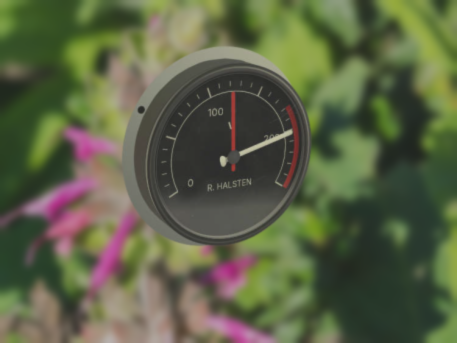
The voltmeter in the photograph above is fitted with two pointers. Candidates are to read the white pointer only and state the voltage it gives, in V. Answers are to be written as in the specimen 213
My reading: 200
